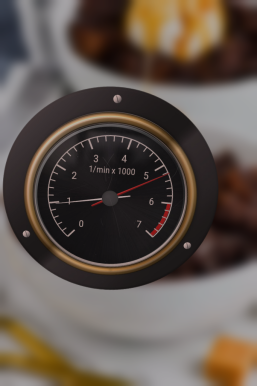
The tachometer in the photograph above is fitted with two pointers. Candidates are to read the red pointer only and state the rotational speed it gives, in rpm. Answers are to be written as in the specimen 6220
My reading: 5200
